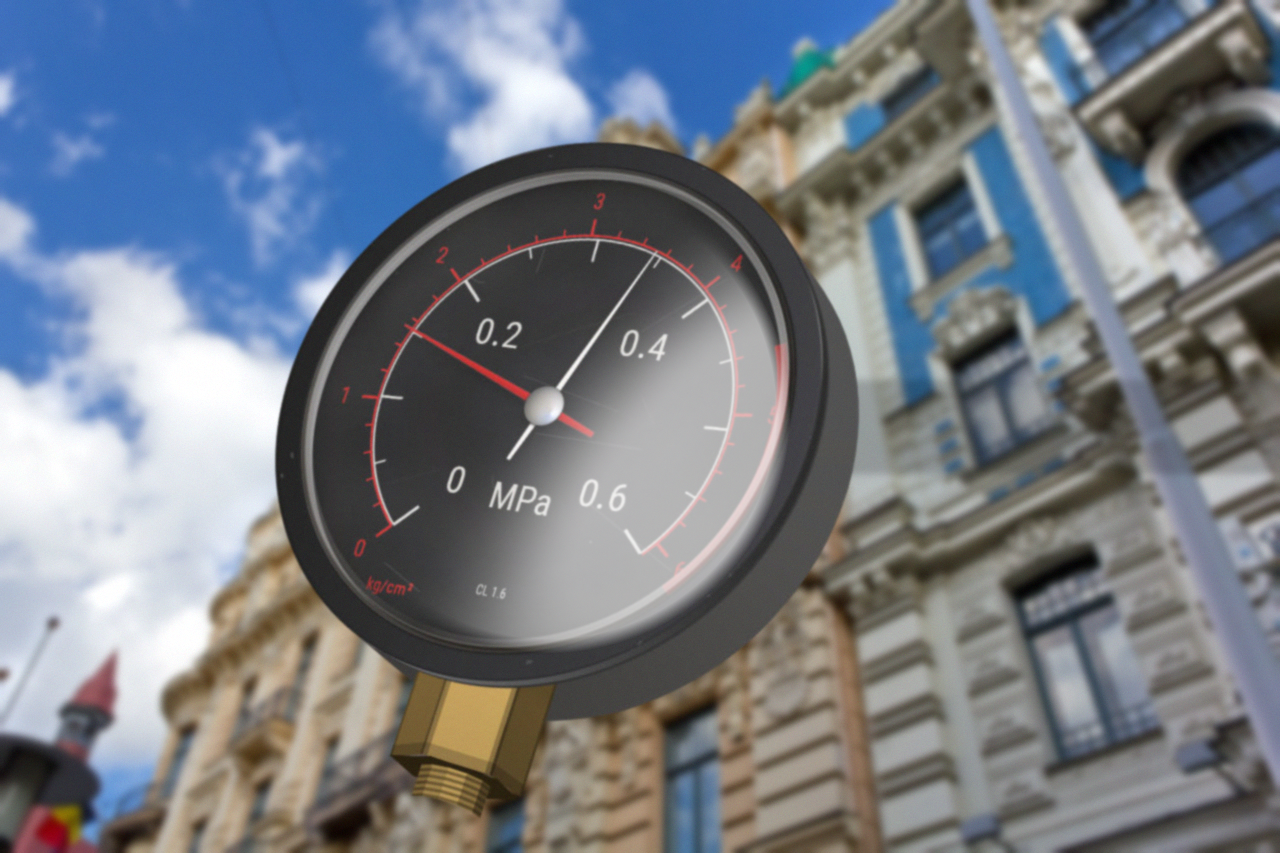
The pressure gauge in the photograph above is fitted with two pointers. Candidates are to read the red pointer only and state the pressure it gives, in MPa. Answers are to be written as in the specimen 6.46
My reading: 0.15
